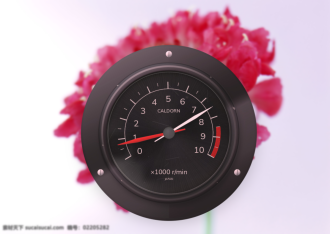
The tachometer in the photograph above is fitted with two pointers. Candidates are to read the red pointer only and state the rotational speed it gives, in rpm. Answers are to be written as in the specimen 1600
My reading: 750
